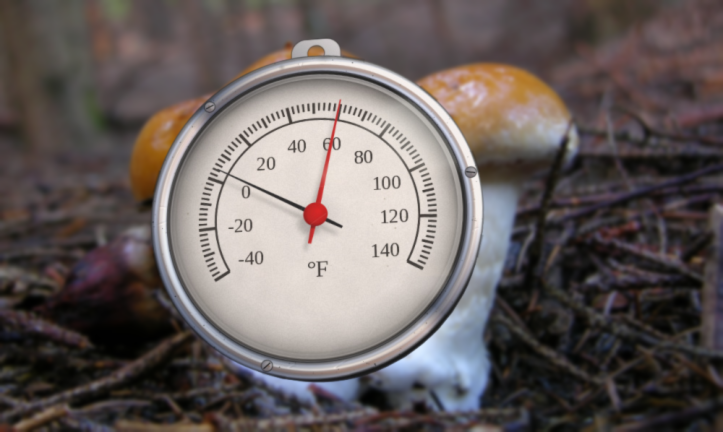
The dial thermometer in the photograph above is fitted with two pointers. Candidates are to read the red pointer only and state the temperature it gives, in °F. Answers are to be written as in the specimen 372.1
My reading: 60
